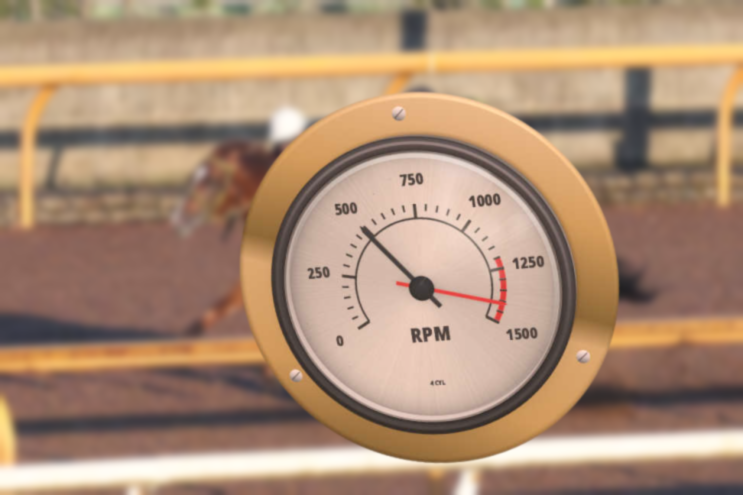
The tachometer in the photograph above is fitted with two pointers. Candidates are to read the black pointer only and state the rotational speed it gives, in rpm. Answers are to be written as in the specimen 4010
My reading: 500
